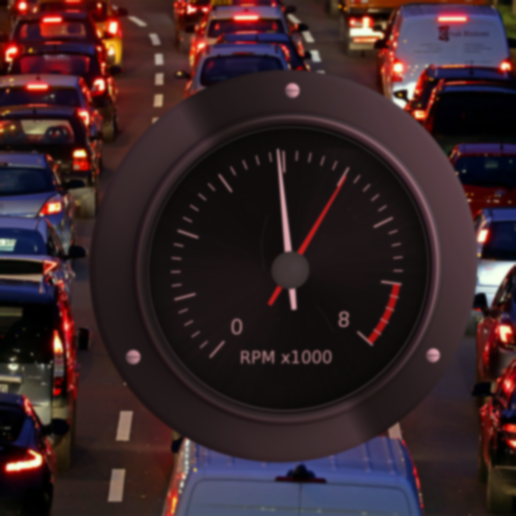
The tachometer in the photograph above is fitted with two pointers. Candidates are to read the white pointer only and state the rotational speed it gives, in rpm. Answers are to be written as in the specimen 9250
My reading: 3900
